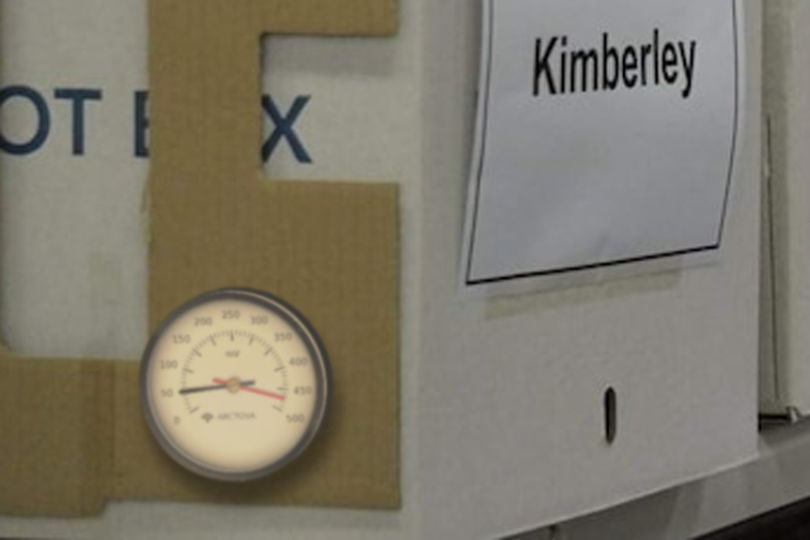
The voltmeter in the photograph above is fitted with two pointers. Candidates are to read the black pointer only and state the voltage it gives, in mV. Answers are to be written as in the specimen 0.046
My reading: 50
